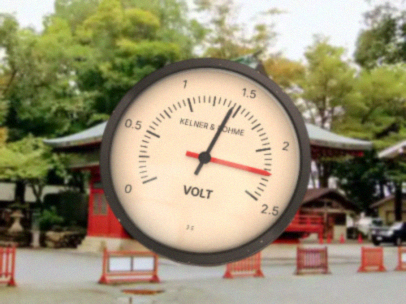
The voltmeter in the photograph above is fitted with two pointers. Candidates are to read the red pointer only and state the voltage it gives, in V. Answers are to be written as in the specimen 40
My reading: 2.25
